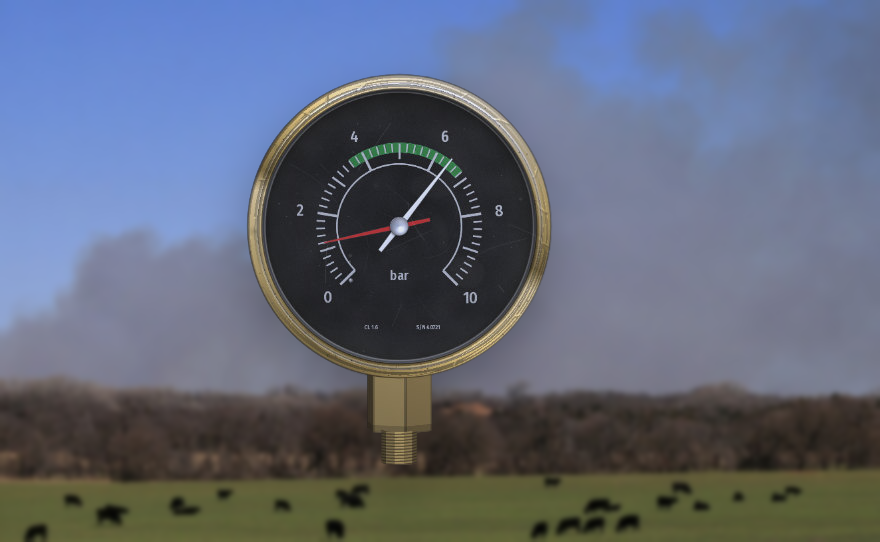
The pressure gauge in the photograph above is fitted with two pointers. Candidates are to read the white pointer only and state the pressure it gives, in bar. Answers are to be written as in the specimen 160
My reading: 6.4
